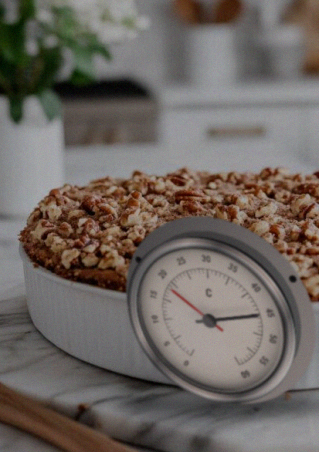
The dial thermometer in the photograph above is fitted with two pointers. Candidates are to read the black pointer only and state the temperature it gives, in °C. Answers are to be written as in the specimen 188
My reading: 45
